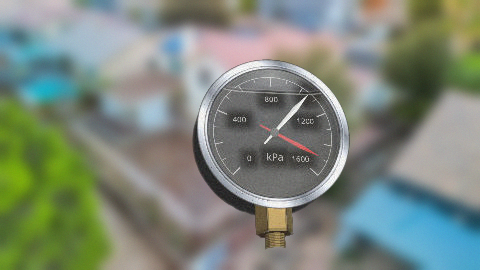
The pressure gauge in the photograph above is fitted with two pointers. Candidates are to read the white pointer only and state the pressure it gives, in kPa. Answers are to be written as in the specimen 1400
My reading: 1050
